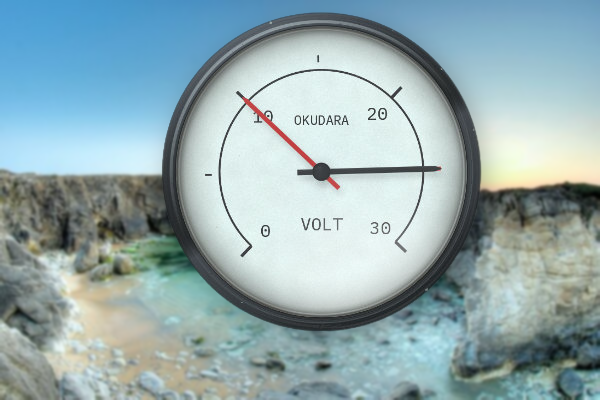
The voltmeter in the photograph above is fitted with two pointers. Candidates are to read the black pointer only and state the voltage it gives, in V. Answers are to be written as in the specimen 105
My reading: 25
